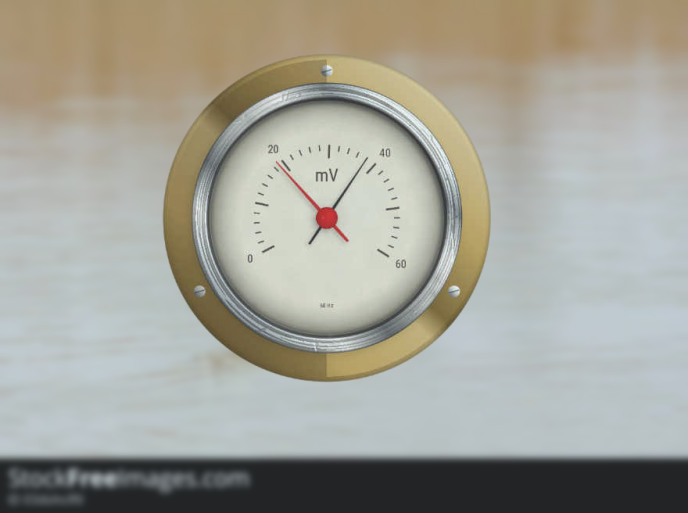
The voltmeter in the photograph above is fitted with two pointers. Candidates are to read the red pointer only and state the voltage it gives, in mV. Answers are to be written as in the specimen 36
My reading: 19
